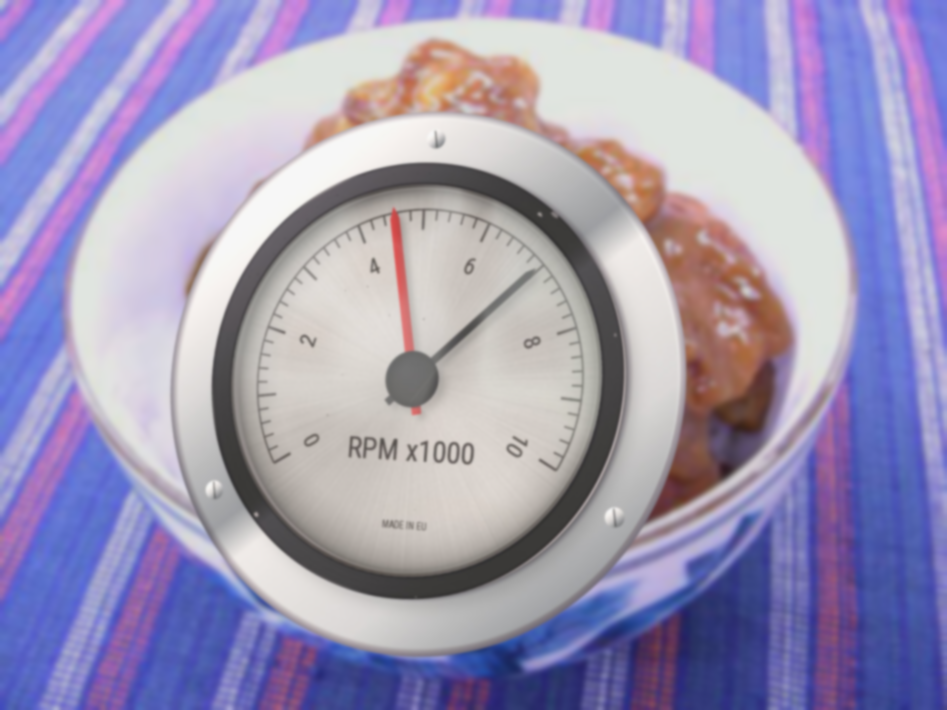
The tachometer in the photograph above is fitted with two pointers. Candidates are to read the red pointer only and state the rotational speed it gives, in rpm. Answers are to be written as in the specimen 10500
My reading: 4600
